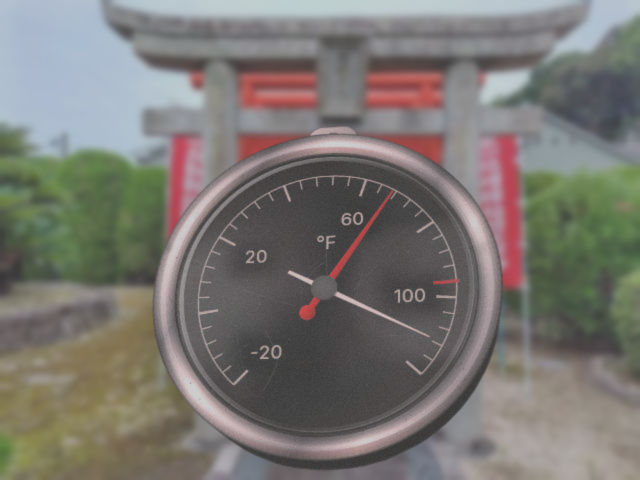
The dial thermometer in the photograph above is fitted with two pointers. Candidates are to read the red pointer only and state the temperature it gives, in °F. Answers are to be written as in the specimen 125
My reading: 68
